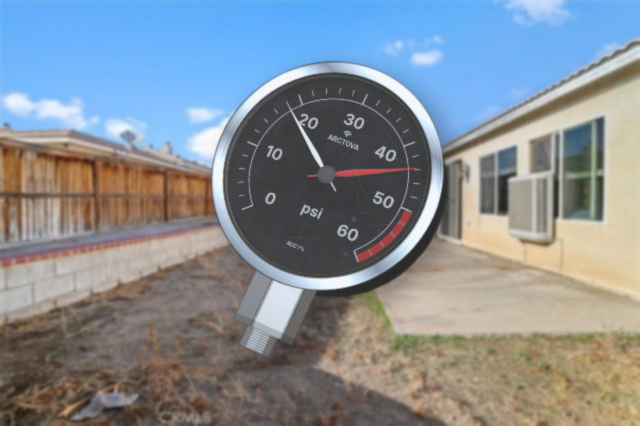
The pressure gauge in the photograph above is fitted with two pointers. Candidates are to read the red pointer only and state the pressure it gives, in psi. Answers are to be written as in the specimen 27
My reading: 44
